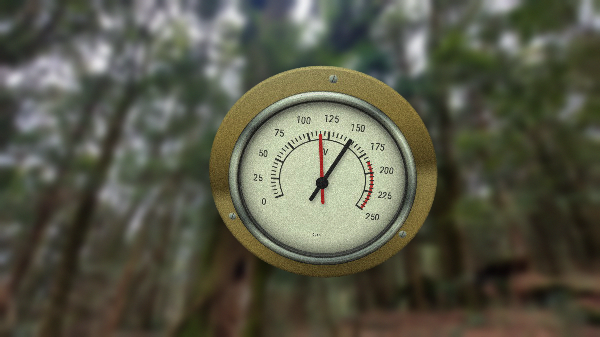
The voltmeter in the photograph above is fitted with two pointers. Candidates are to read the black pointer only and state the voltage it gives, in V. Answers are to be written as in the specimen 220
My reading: 150
